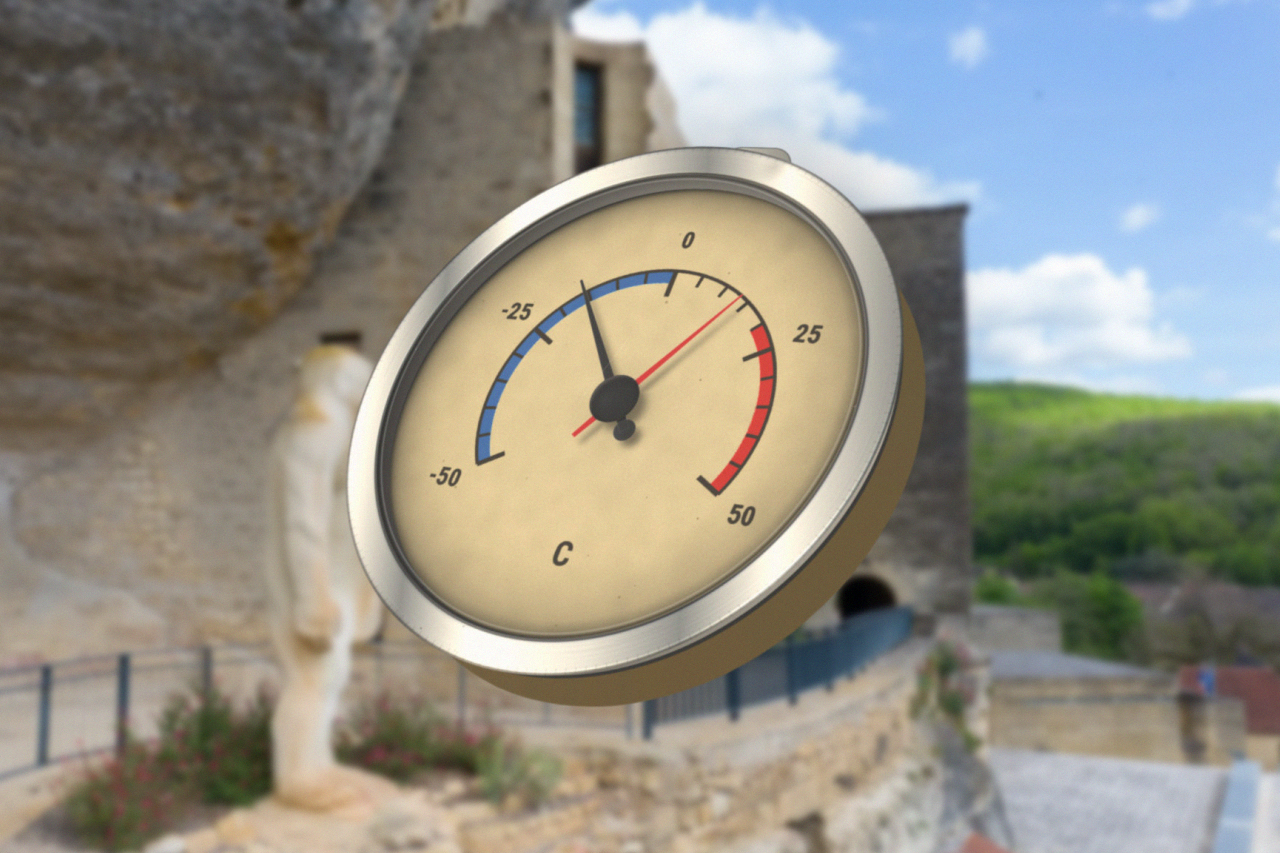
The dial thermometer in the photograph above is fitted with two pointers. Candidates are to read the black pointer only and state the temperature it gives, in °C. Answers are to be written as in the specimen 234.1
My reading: -15
